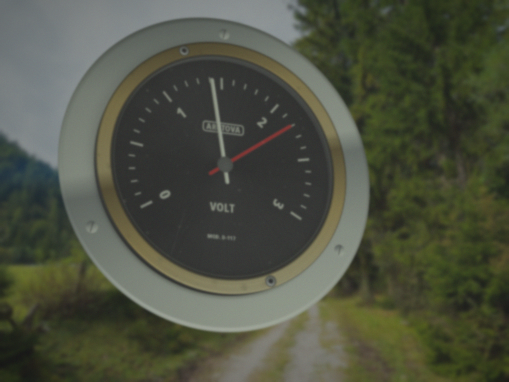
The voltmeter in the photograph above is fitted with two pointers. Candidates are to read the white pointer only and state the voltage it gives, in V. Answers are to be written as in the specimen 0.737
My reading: 1.4
